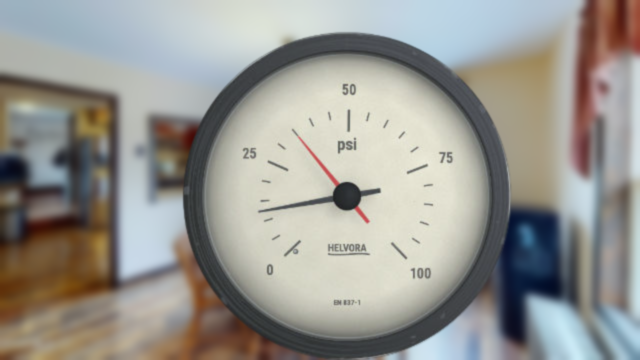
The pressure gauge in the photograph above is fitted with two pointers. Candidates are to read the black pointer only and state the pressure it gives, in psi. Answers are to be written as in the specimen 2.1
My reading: 12.5
